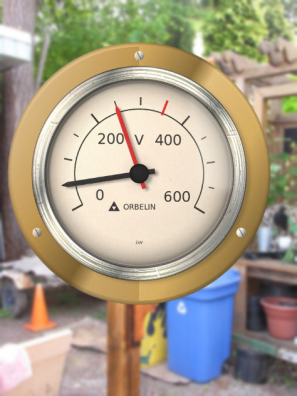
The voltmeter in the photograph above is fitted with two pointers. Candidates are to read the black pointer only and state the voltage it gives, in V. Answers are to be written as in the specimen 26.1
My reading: 50
